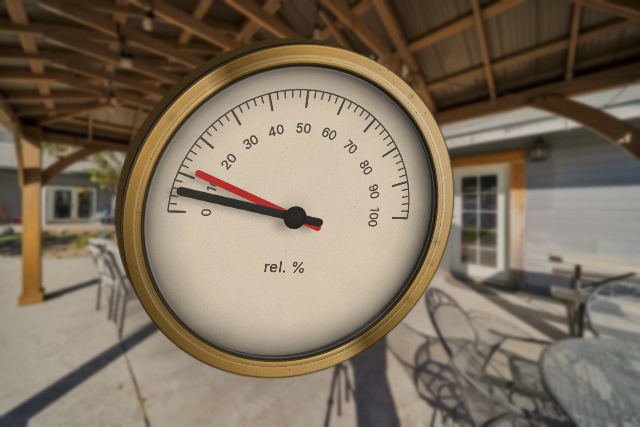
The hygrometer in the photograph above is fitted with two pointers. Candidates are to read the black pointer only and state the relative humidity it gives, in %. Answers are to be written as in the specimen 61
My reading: 6
